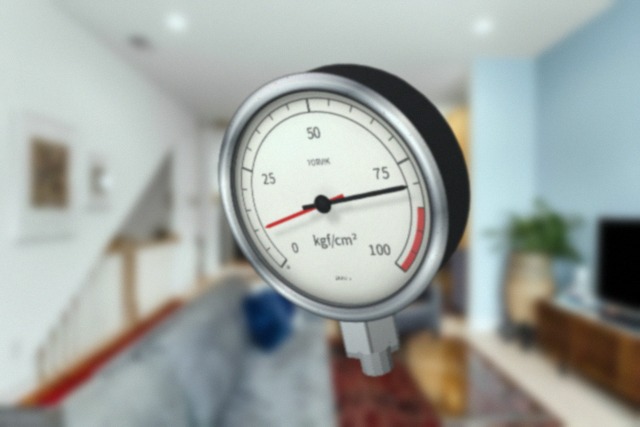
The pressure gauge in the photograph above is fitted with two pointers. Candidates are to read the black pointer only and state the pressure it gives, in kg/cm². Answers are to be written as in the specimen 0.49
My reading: 80
